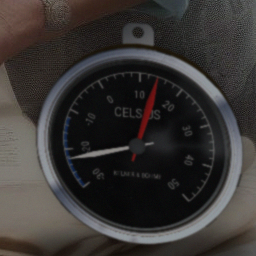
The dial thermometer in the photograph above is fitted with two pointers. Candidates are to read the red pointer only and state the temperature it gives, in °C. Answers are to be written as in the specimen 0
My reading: 14
